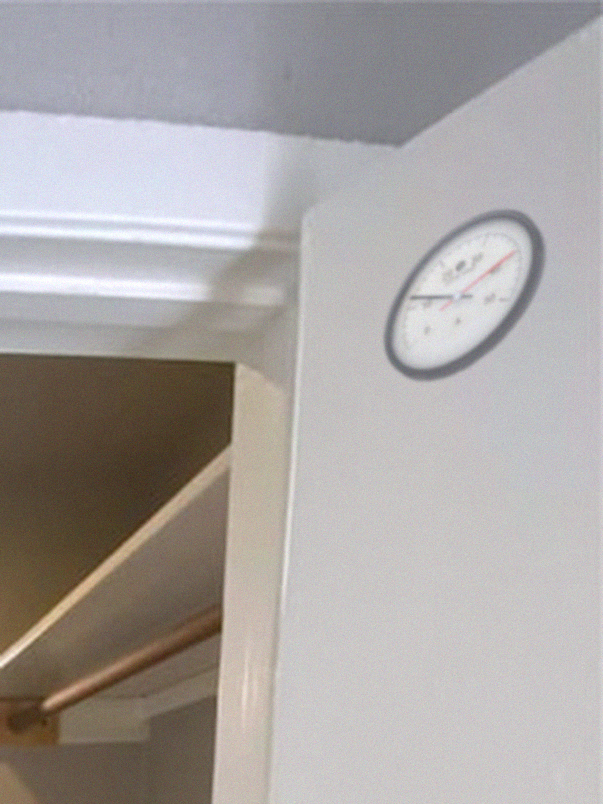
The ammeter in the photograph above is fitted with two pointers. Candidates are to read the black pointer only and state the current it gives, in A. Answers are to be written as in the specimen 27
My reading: 12
